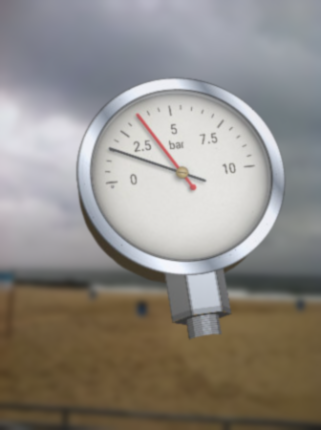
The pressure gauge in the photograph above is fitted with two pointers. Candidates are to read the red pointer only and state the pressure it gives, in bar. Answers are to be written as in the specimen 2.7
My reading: 3.5
